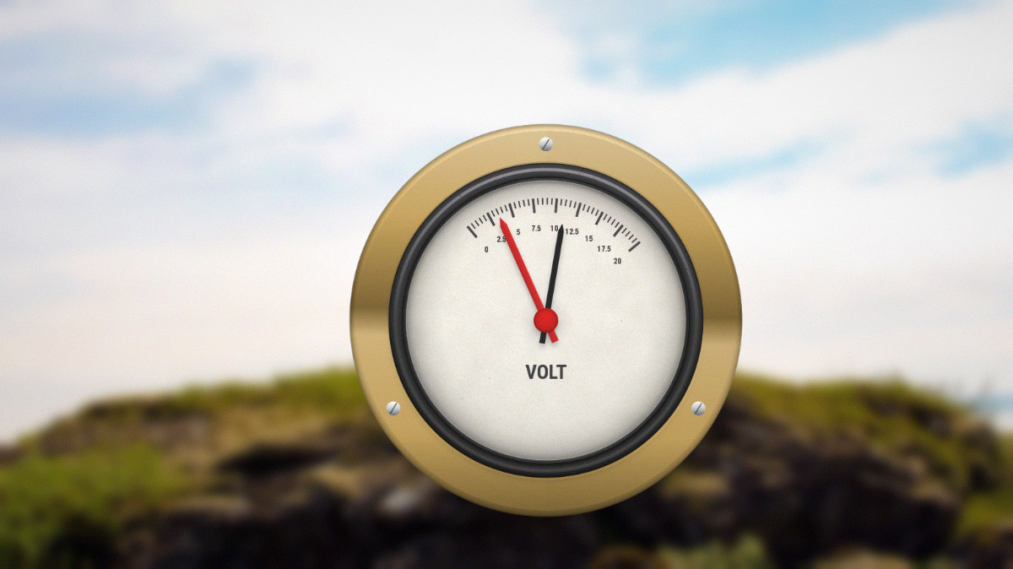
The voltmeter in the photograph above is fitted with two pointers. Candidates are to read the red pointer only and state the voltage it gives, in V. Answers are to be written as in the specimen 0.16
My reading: 3.5
